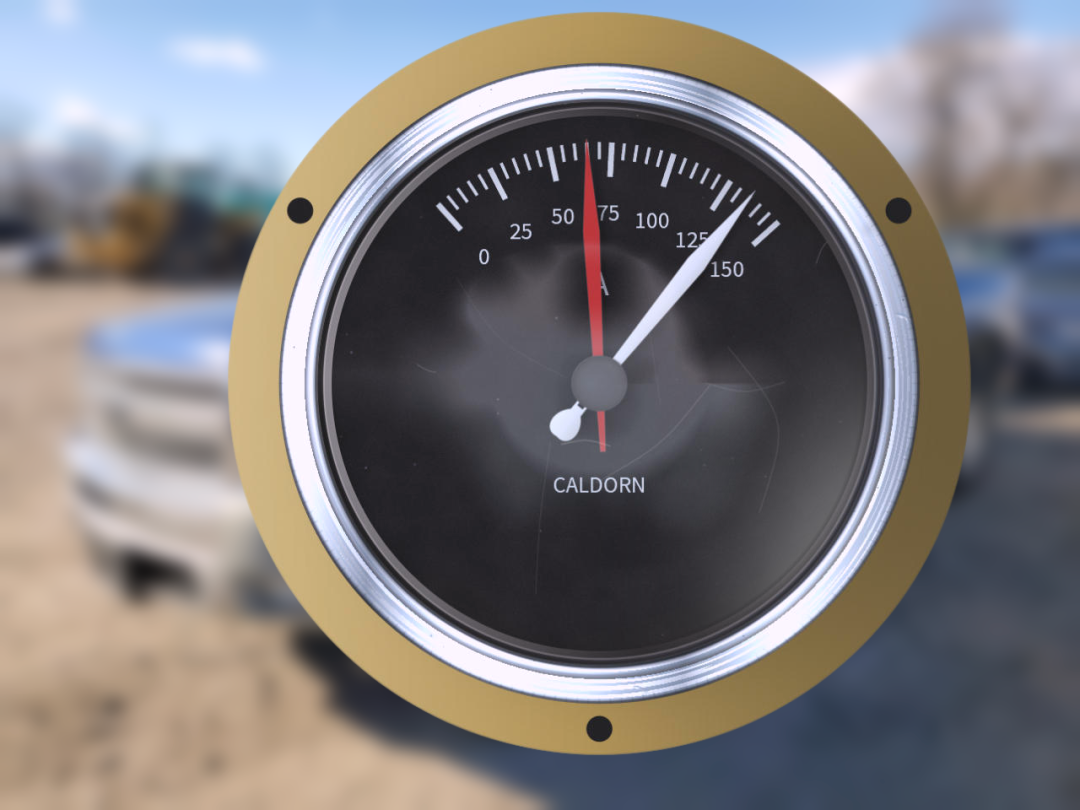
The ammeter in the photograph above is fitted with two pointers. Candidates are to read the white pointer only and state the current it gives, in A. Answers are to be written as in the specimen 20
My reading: 135
